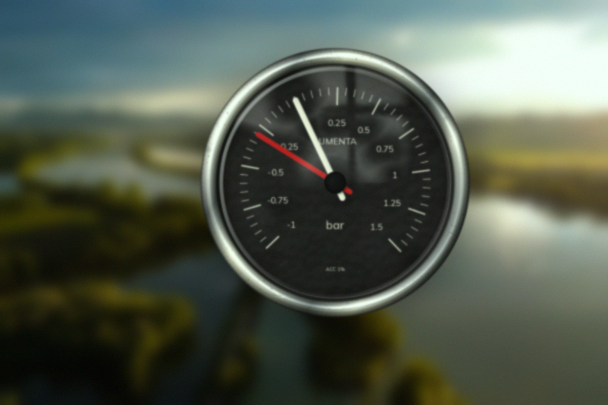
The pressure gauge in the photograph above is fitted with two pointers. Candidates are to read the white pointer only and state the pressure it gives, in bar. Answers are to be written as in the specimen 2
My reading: 0
